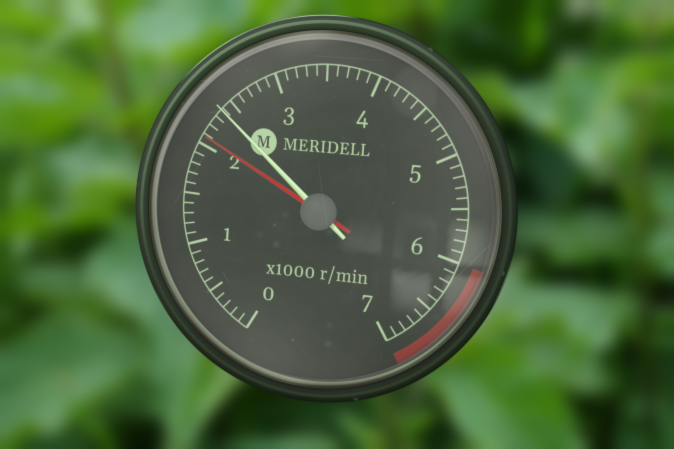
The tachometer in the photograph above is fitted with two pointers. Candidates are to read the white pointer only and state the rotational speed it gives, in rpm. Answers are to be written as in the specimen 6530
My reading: 2400
